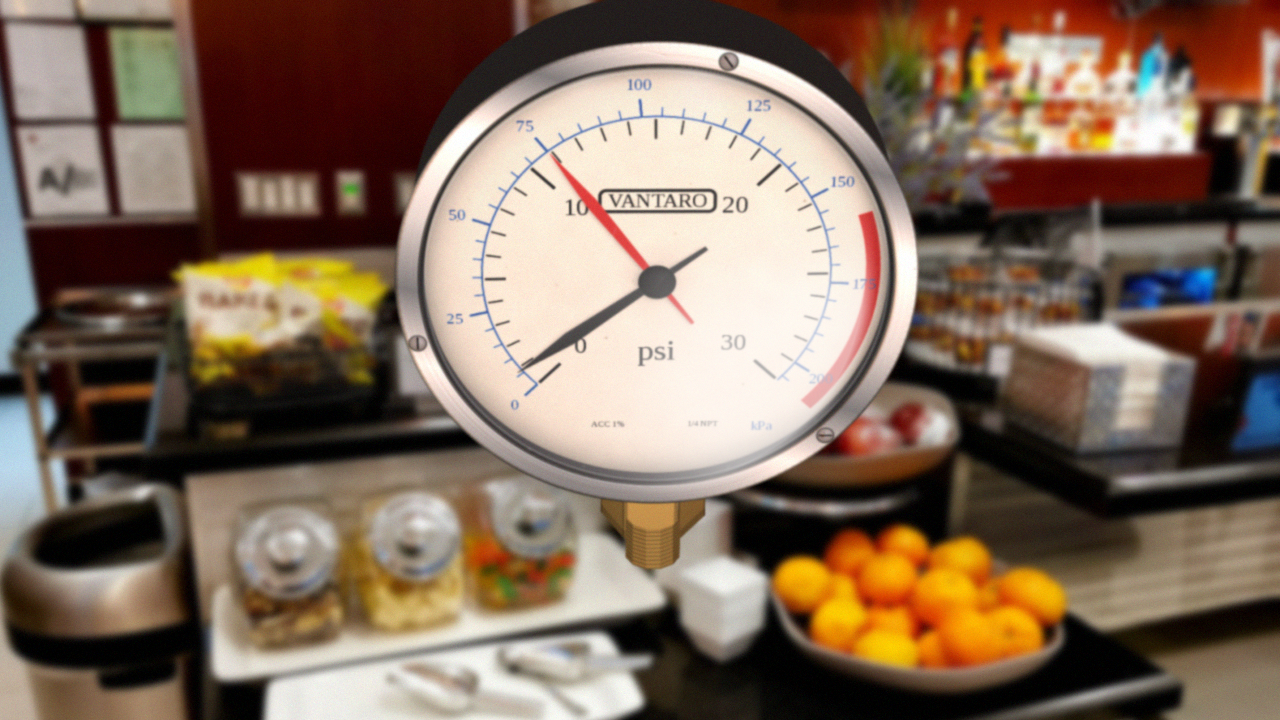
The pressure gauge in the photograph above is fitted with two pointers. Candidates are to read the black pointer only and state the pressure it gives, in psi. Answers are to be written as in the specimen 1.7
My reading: 1
